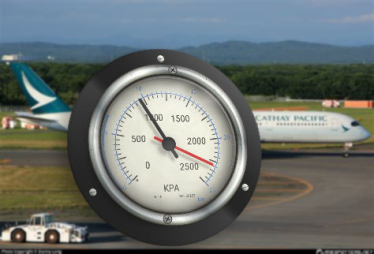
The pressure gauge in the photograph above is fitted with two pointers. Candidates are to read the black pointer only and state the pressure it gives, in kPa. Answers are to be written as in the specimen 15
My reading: 950
